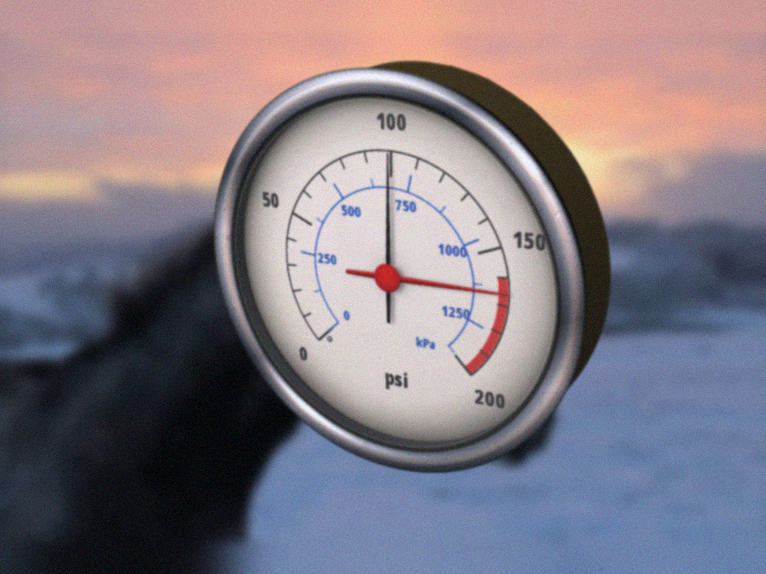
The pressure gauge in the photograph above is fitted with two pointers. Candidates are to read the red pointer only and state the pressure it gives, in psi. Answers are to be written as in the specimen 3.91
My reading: 165
